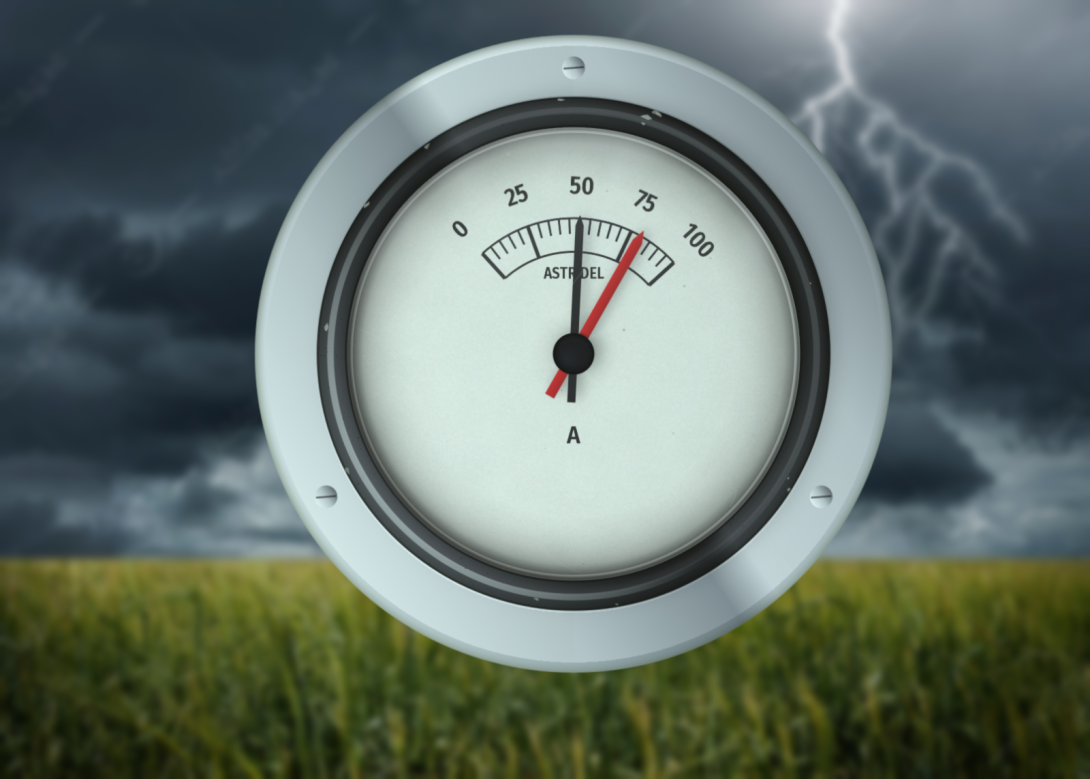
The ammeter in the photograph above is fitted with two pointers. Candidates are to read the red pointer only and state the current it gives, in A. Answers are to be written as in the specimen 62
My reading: 80
